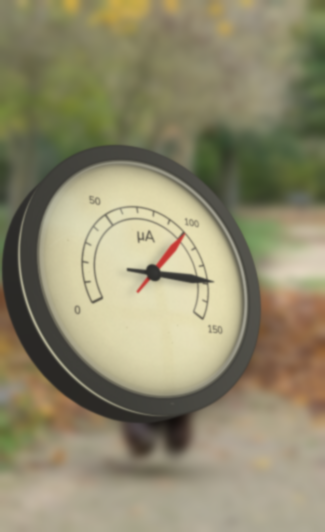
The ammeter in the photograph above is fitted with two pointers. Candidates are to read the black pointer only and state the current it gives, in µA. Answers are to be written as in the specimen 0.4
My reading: 130
